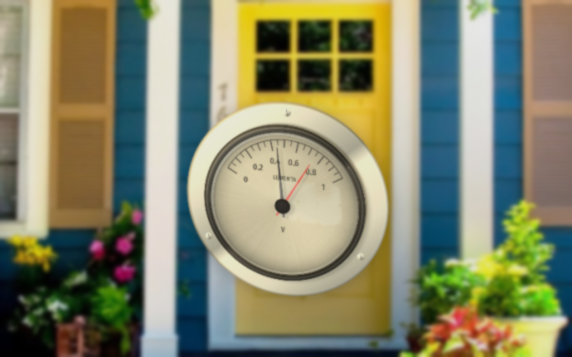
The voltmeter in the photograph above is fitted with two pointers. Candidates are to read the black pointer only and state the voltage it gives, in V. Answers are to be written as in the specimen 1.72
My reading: 0.45
